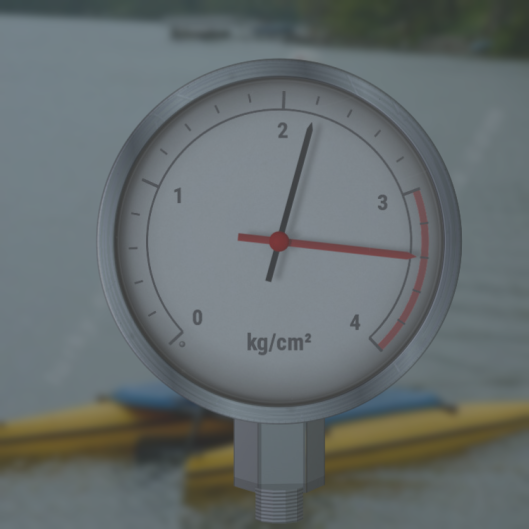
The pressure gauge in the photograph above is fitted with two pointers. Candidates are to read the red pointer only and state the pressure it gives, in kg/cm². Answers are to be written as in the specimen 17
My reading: 3.4
